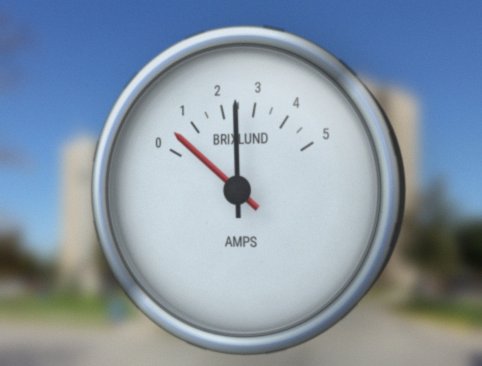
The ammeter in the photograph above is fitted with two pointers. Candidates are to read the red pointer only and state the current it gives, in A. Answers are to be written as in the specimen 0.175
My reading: 0.5
